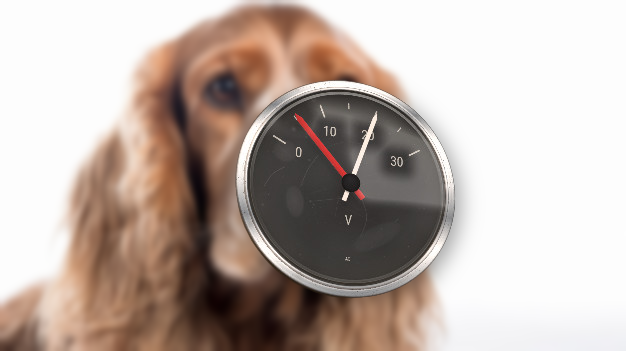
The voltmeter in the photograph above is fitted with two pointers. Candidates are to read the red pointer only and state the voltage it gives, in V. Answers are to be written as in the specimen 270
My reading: 5
